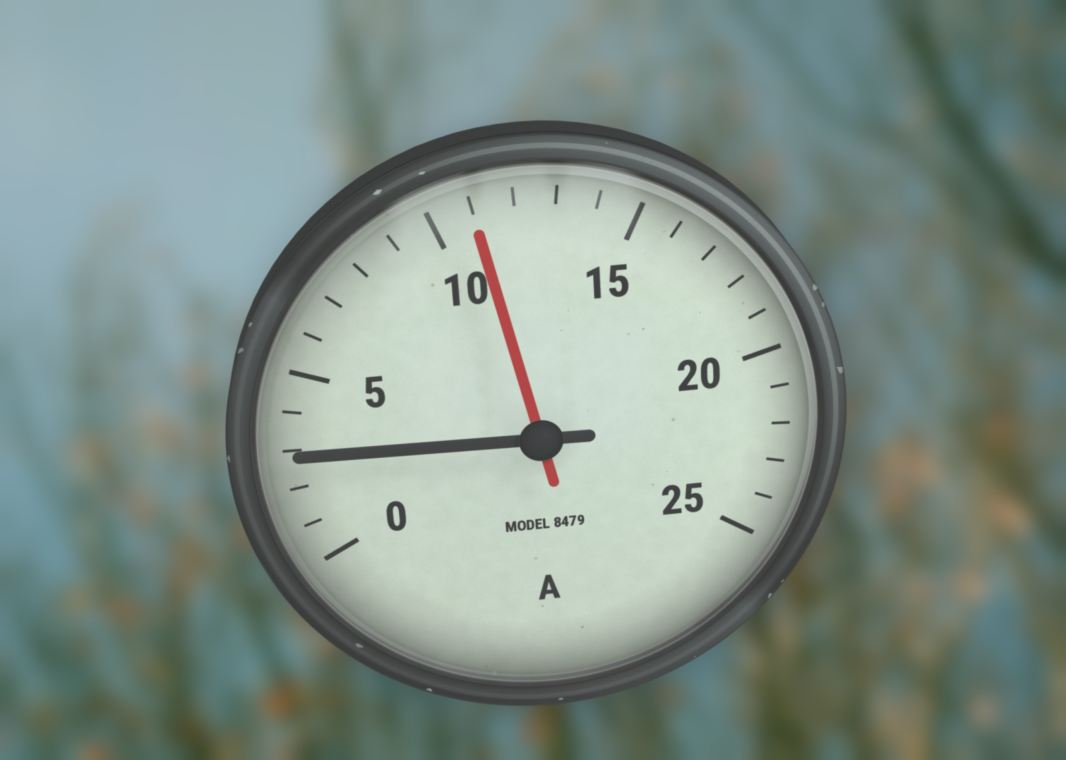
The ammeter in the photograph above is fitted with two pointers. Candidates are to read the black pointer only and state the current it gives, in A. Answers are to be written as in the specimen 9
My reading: 3
